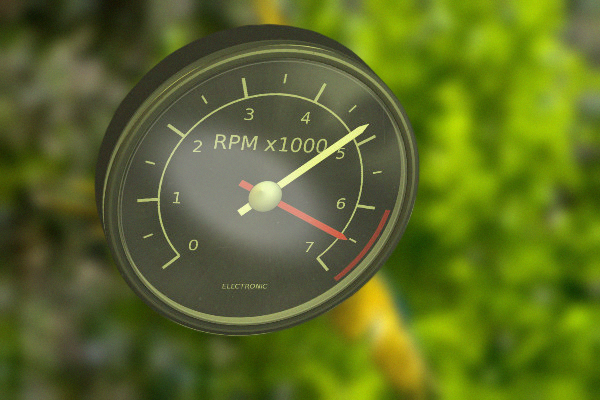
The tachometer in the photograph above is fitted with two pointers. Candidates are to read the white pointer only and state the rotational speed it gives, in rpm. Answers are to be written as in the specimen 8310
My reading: 4750
